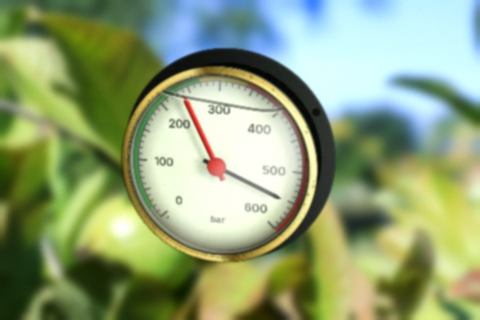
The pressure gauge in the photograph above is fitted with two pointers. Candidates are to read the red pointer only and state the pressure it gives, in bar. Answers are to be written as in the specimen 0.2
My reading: 240
